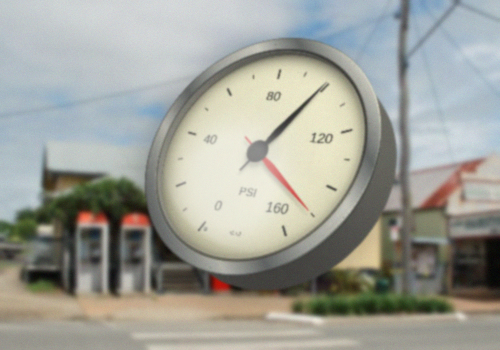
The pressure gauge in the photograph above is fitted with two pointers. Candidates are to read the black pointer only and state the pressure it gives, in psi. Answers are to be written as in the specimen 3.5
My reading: 100
